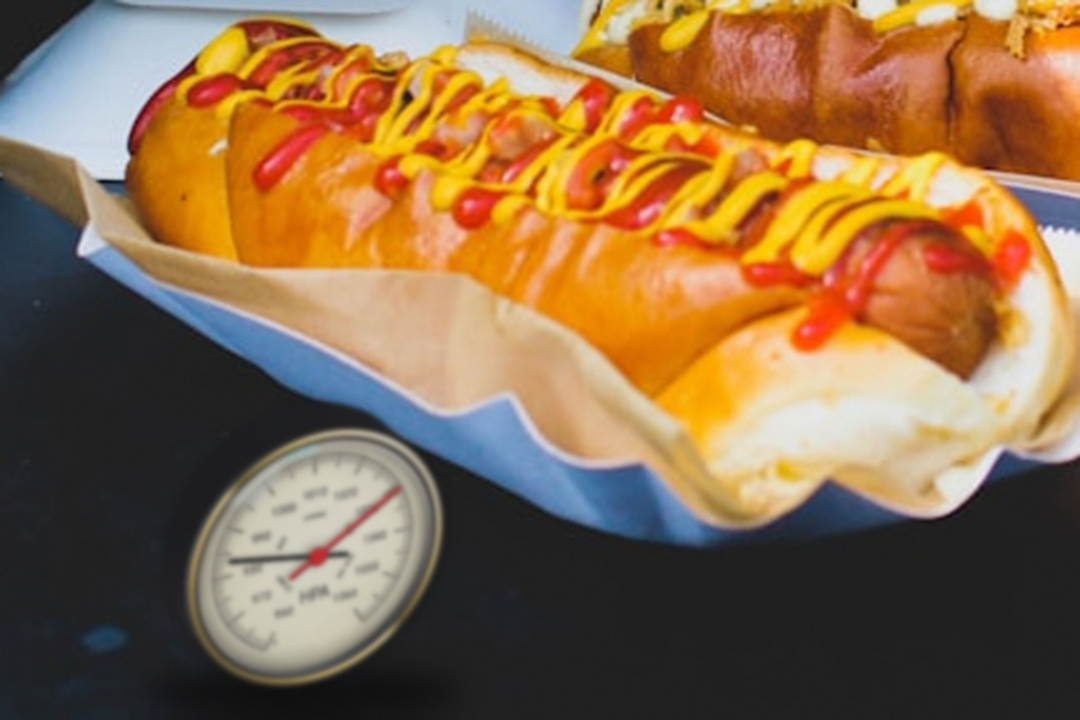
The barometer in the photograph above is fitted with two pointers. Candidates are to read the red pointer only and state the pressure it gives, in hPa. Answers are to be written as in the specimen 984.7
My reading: 1030
